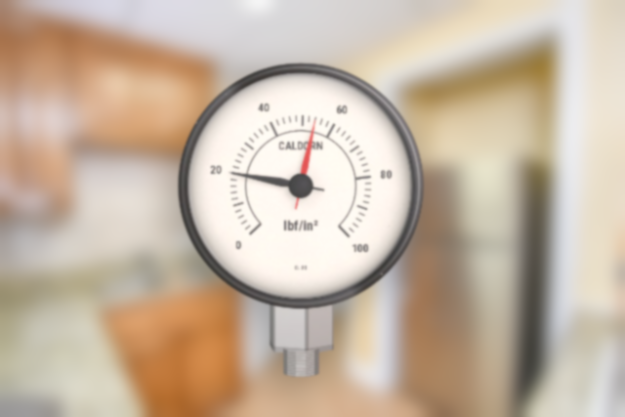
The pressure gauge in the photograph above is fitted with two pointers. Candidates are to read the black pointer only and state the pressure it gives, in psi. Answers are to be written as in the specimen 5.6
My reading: 20
